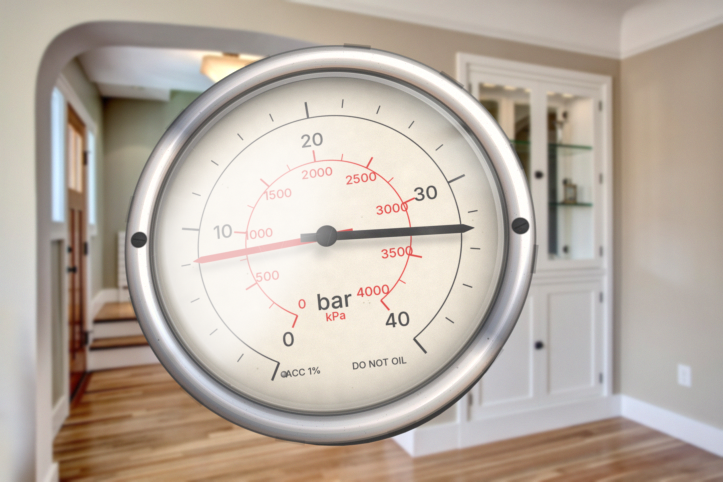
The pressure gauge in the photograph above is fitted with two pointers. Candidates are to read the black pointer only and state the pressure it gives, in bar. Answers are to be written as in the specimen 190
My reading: 33
